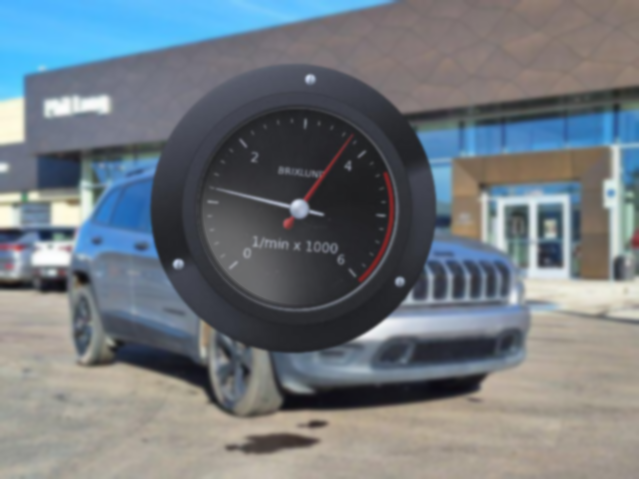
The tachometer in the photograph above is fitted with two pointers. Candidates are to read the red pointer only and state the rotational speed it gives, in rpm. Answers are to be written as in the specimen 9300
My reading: 3700
